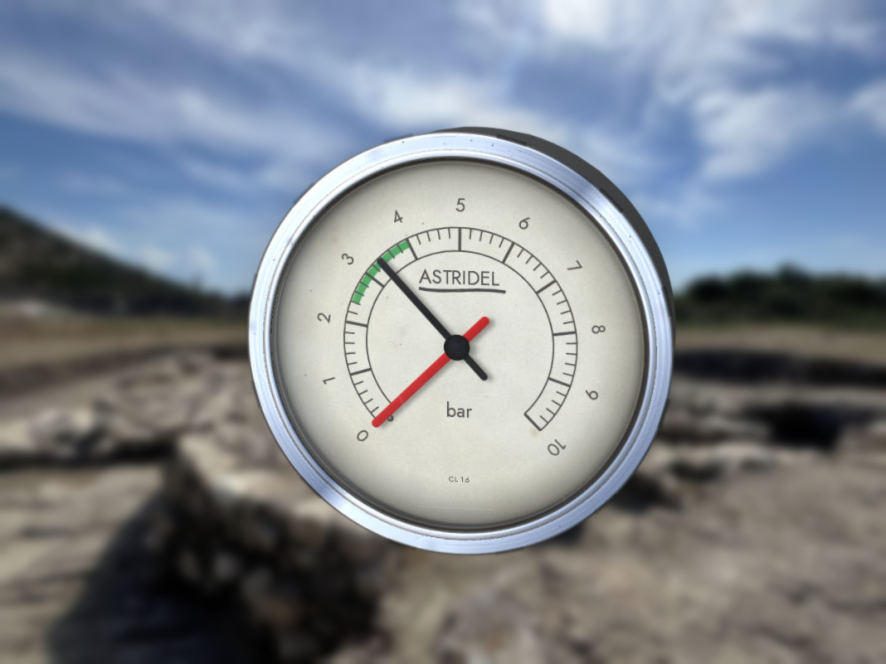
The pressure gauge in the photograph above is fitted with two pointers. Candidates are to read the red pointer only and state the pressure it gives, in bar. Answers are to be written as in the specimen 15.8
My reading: 0
